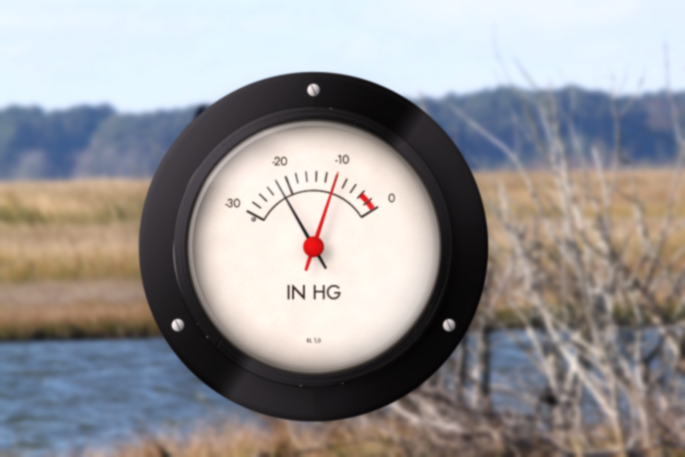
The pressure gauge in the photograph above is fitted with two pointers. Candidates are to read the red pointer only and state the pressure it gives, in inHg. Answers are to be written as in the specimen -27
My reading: -10
